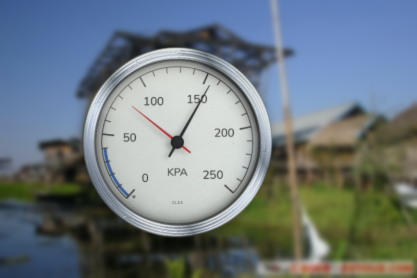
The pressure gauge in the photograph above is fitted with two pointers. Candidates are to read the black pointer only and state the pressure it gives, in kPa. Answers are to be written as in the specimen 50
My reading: 155
